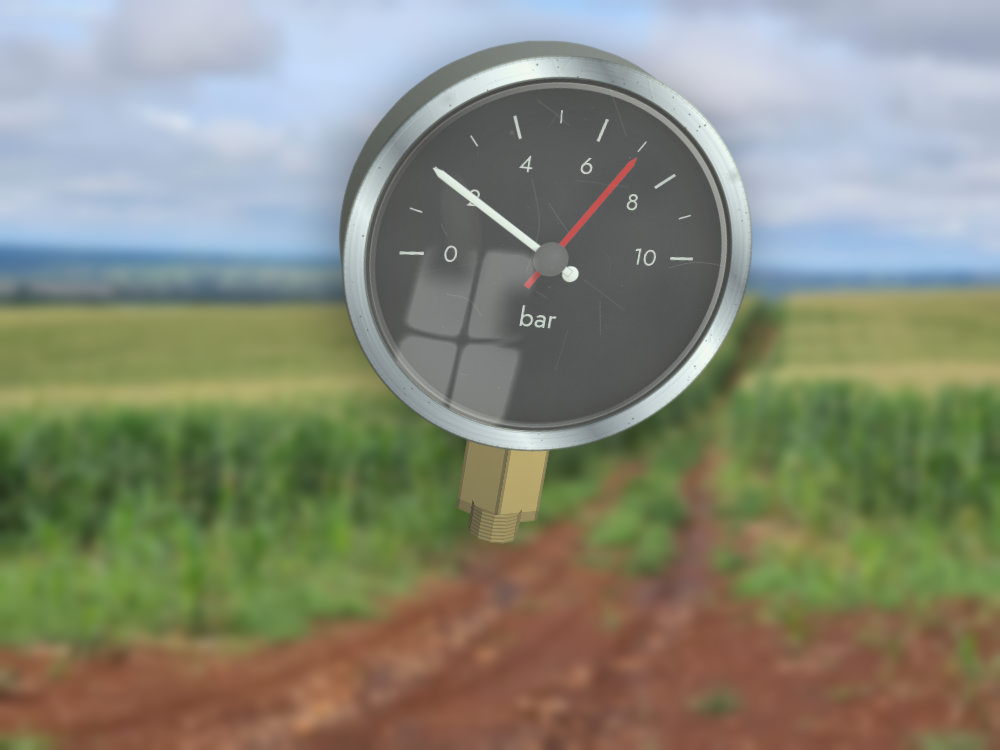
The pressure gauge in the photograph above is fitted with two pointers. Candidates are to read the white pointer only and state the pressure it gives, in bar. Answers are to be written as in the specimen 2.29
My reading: 2
